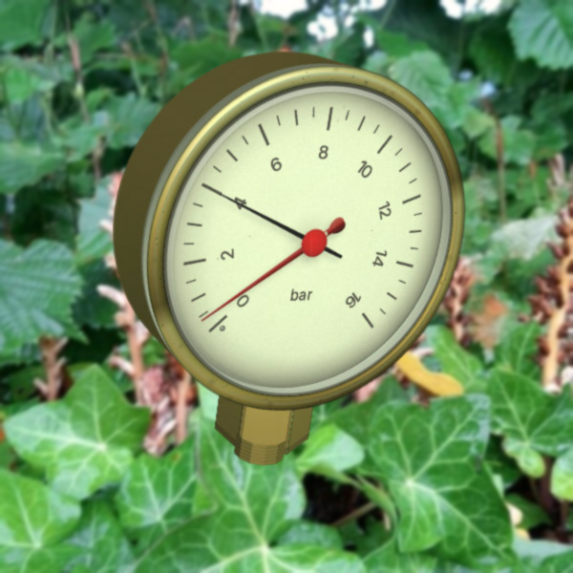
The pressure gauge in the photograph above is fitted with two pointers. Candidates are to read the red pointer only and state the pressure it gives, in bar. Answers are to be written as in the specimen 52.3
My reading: 0.5
